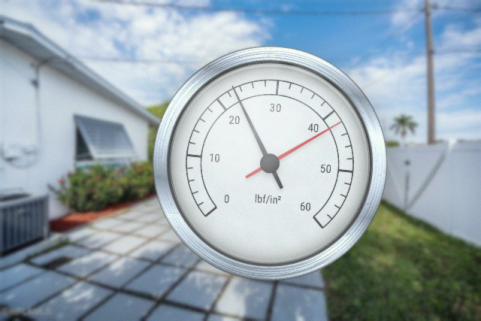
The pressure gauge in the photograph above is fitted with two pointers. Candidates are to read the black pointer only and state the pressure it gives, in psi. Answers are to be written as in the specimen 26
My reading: 23
